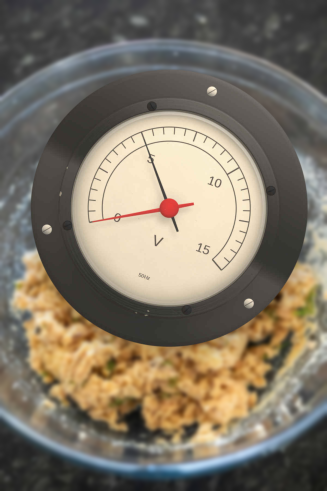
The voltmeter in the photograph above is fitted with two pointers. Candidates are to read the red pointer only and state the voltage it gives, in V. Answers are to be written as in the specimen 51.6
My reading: 0
